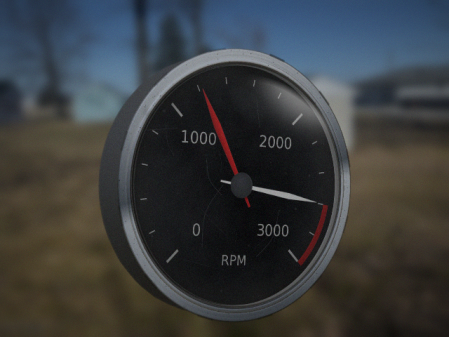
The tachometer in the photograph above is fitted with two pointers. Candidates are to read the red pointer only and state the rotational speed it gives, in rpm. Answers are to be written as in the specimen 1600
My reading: 1200
